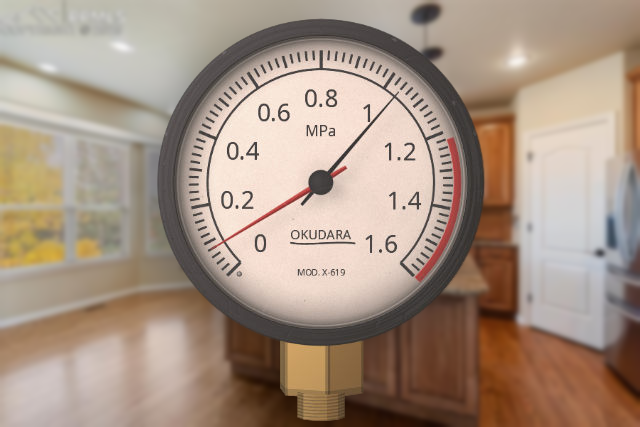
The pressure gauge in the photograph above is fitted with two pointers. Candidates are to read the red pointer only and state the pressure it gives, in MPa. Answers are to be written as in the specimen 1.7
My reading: 0.08
